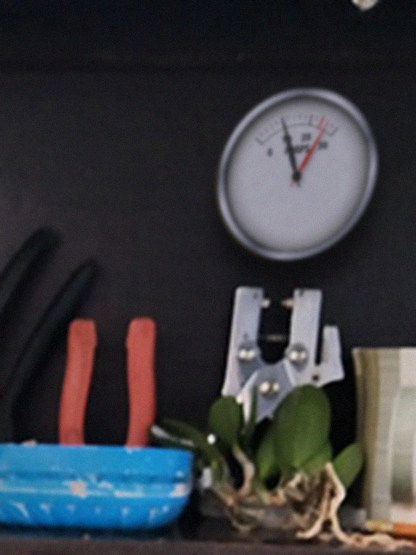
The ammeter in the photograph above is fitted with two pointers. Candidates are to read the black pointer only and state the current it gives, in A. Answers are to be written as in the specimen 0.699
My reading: 10
